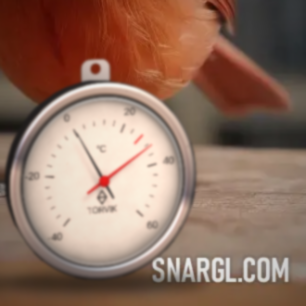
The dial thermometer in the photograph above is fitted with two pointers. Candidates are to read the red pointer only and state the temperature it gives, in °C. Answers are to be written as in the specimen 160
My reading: 32
